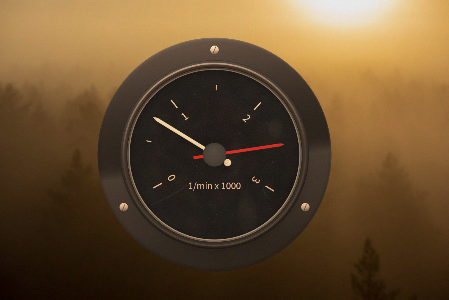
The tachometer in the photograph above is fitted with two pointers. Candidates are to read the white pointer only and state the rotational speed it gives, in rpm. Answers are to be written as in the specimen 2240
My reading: 750
